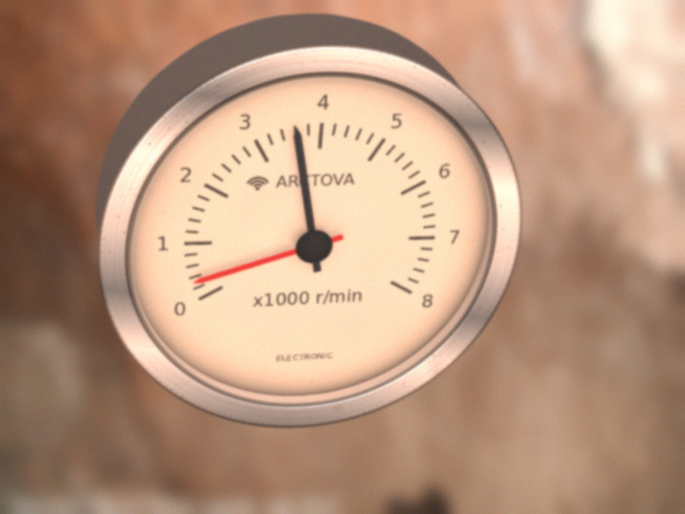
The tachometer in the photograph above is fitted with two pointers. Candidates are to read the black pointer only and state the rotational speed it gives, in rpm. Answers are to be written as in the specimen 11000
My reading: 3600
